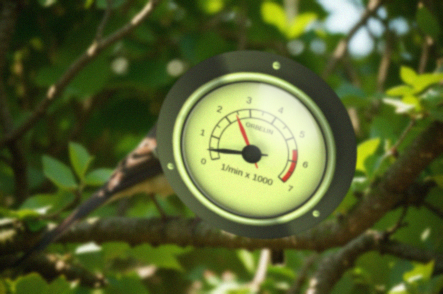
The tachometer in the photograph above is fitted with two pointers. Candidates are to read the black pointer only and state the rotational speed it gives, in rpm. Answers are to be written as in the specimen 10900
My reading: 500
